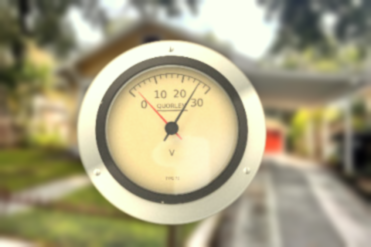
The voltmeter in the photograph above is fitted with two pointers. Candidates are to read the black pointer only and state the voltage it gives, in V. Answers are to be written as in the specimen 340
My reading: 26
